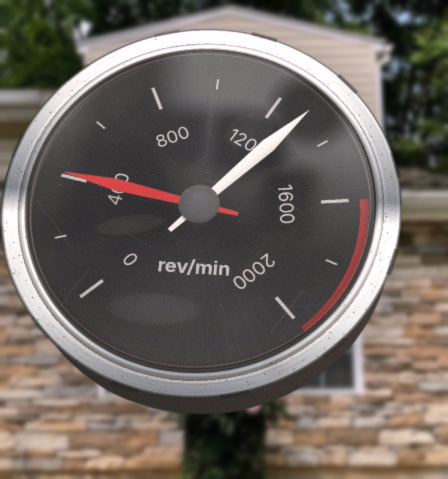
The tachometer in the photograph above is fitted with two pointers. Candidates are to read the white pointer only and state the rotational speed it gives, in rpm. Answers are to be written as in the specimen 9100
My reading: 1300
